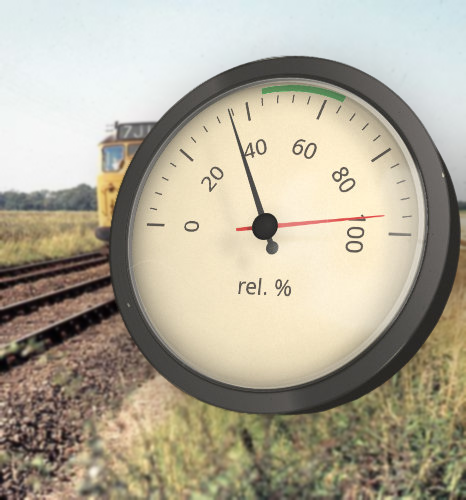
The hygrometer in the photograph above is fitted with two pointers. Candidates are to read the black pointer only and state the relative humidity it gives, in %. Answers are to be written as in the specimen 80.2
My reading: 36
